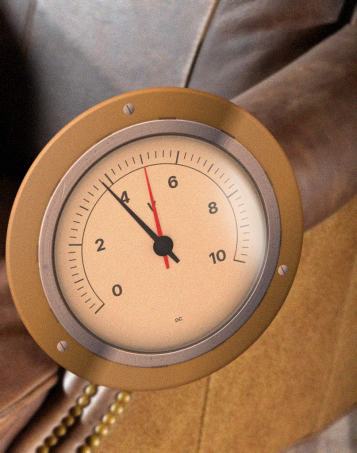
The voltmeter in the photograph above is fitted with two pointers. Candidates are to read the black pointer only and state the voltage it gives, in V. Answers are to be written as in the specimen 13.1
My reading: 3.8
